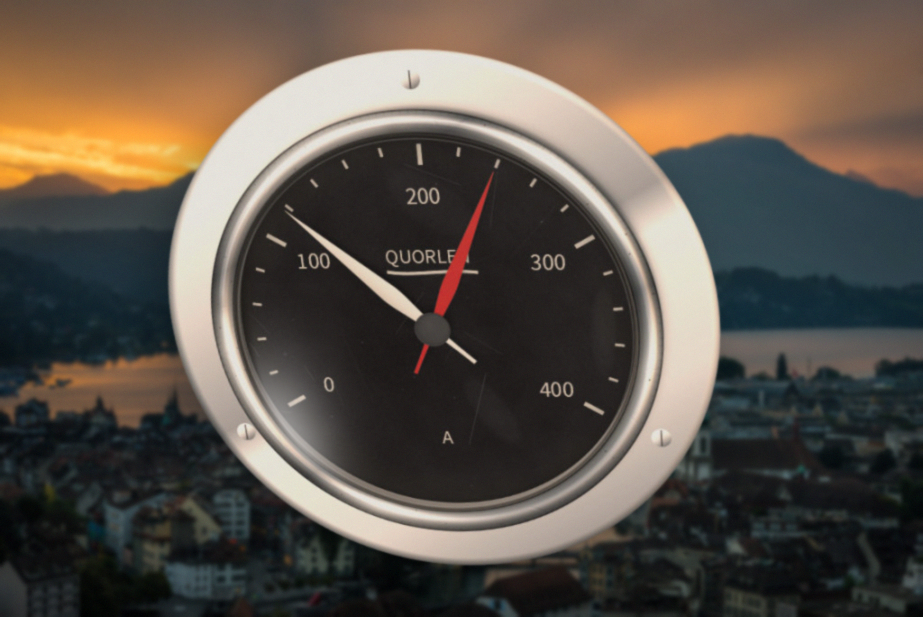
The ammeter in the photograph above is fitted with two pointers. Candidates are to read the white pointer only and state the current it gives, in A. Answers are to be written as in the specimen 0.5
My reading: 120
